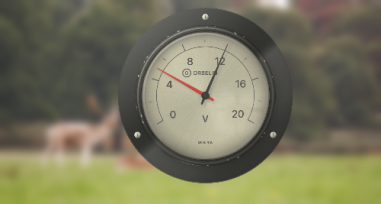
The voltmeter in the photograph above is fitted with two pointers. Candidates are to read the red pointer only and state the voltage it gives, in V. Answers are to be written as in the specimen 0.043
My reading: 5
